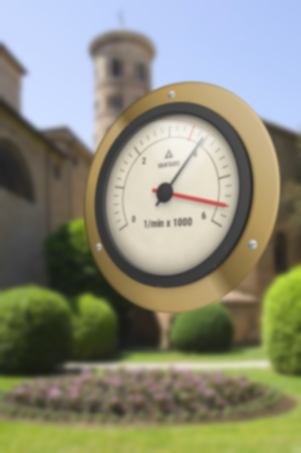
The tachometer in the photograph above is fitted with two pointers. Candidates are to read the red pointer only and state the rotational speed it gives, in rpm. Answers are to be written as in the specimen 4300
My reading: 5600
